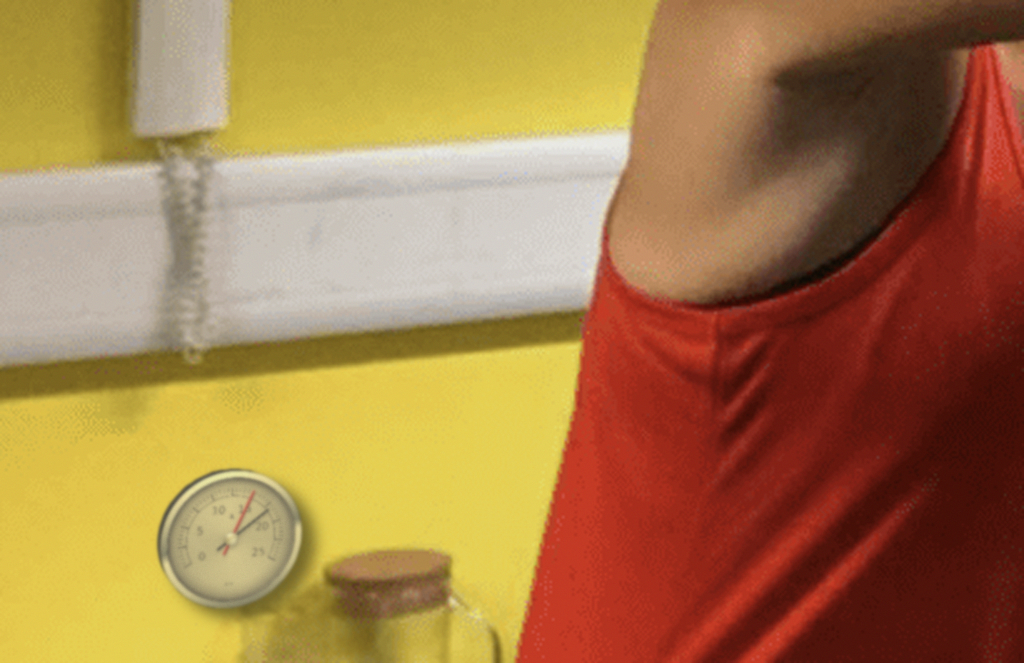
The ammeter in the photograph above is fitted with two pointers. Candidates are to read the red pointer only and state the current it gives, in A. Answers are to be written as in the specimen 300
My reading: 15
